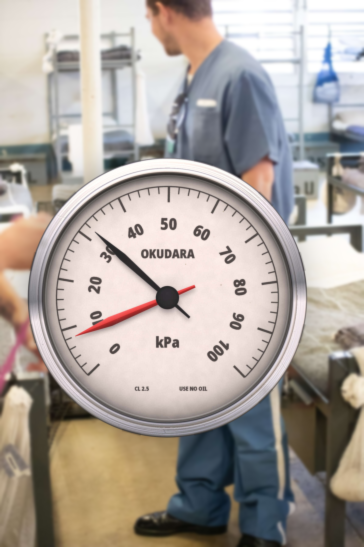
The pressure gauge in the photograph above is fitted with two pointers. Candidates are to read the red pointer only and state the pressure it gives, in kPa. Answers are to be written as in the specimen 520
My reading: 8
